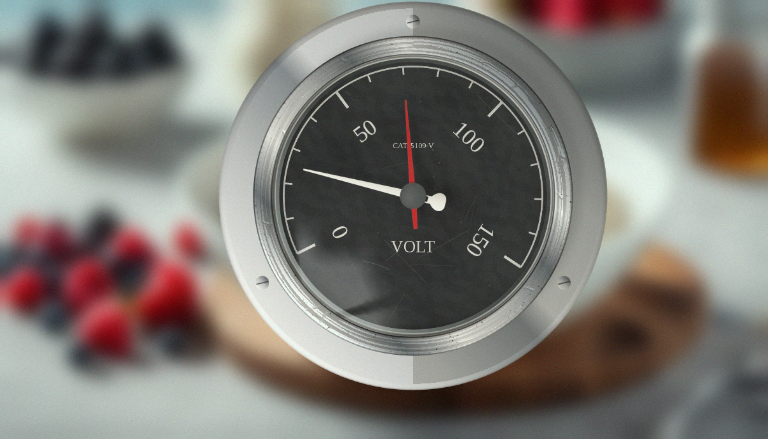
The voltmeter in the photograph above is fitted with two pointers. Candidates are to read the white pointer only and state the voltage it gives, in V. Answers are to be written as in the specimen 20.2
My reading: 25
